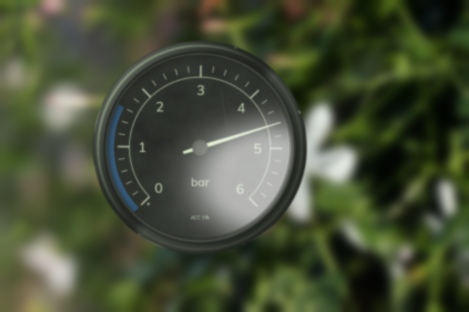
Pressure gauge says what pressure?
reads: 4.6 bar
